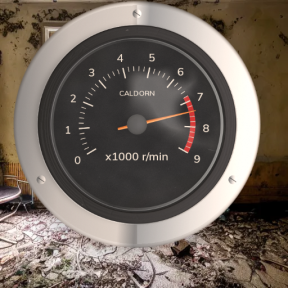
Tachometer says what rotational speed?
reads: 7400 rpm
